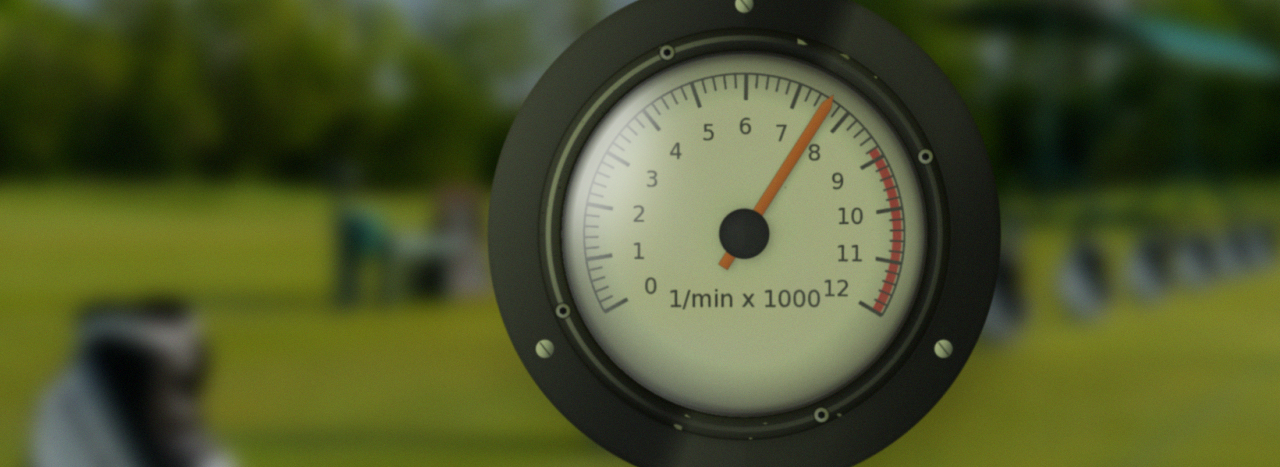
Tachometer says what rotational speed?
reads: 7600 rpm
